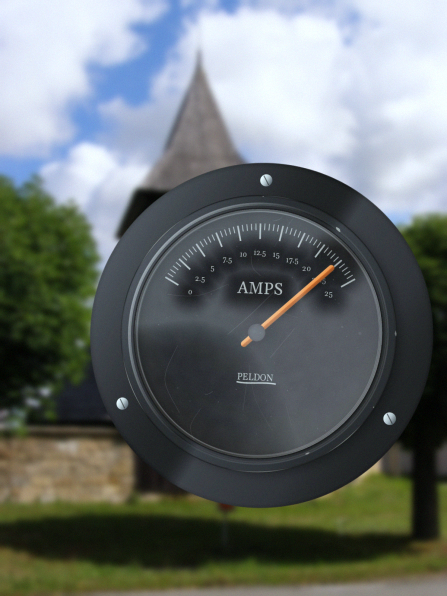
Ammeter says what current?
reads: 22.5 A
